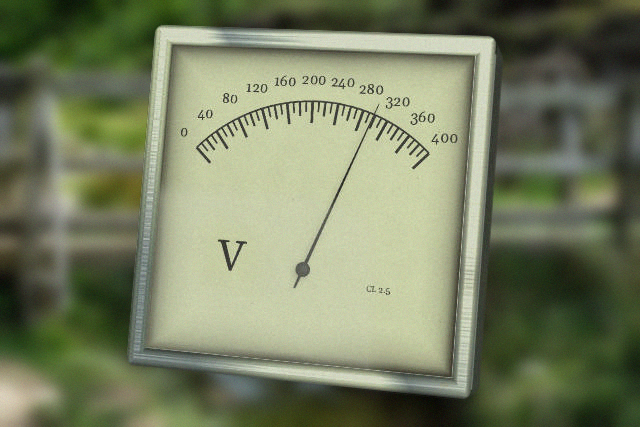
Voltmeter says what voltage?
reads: 300 V
